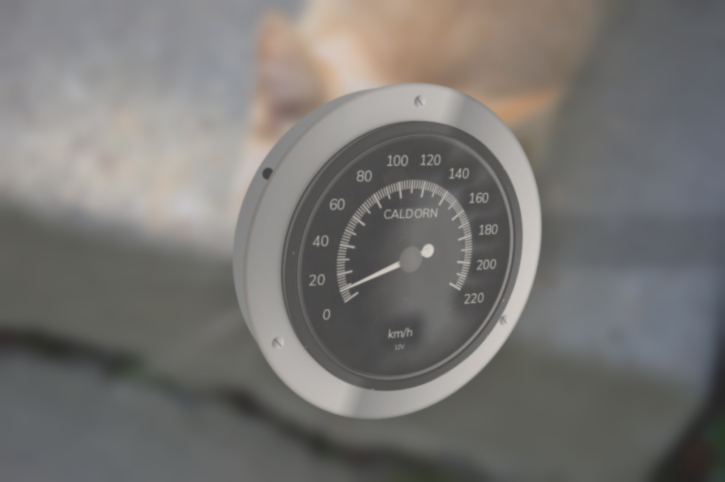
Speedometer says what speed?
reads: 10 km/h
